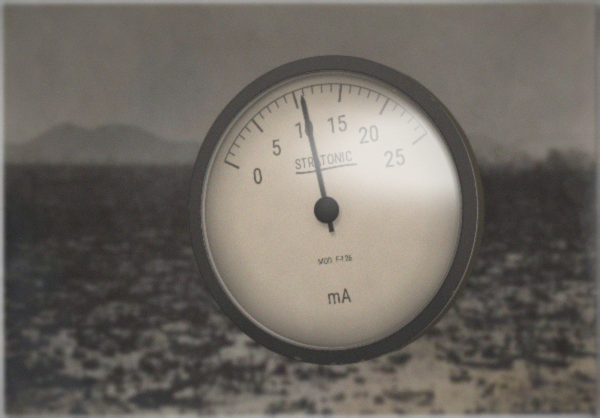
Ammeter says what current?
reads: 11 mA
